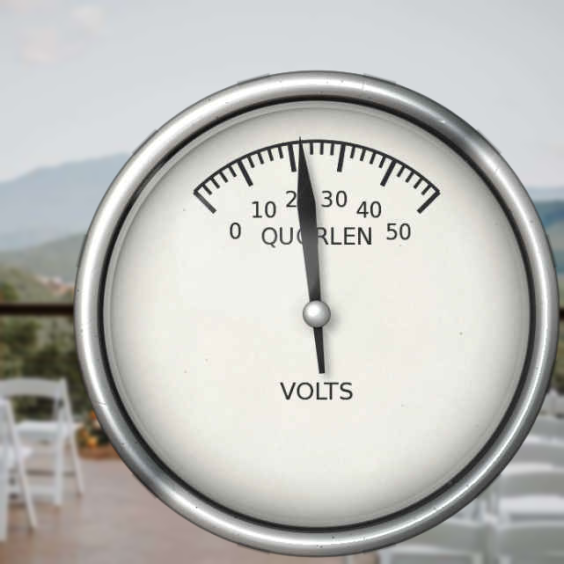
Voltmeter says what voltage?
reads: 22 V
